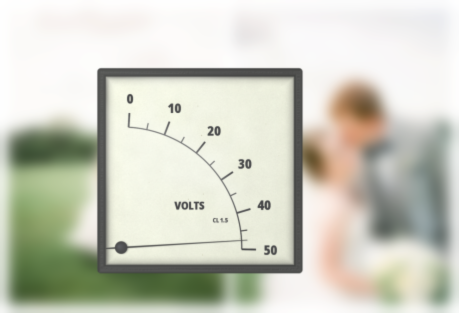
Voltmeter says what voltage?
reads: 47.5 V
